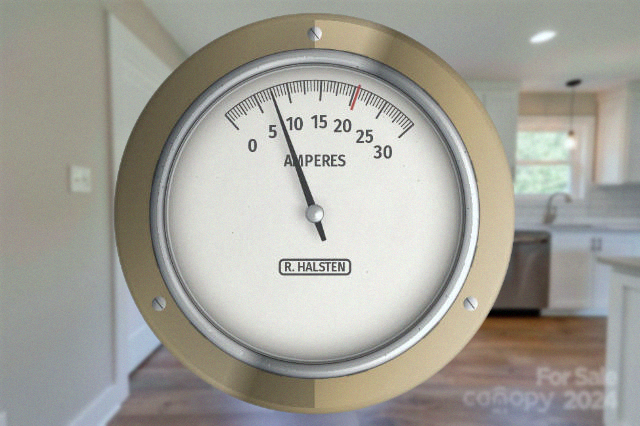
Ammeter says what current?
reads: 7.5 A
